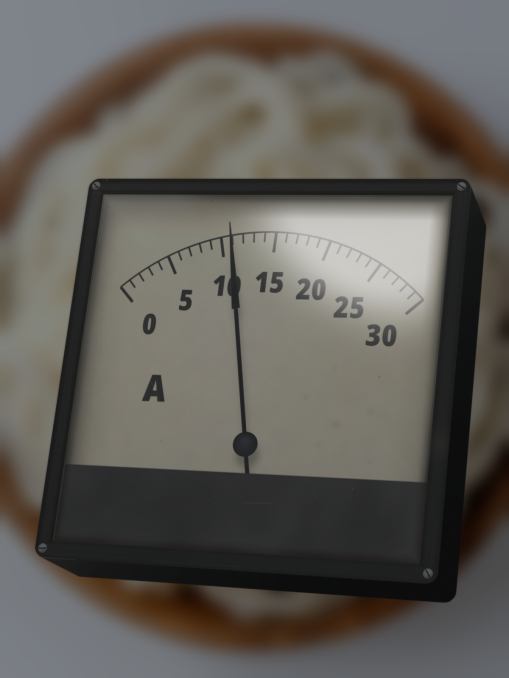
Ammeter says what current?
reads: 11 A
